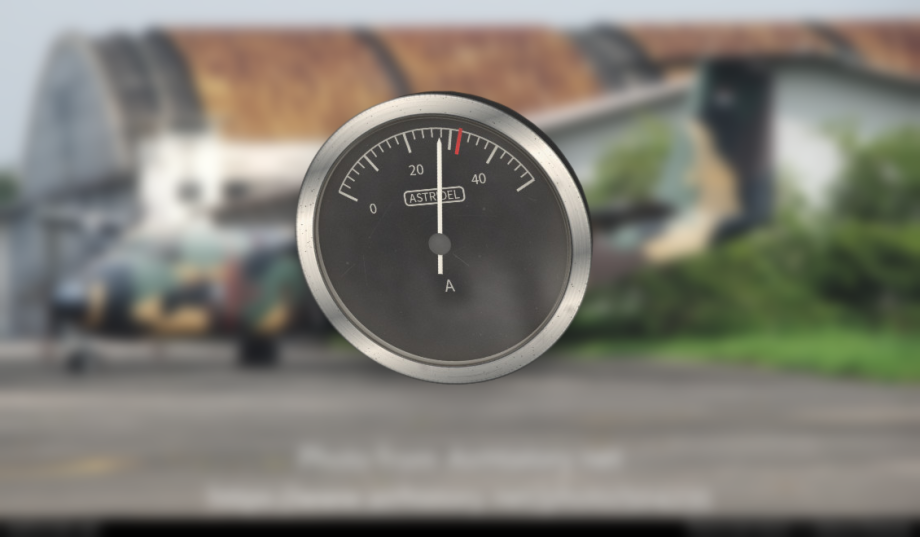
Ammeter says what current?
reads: 28 A
